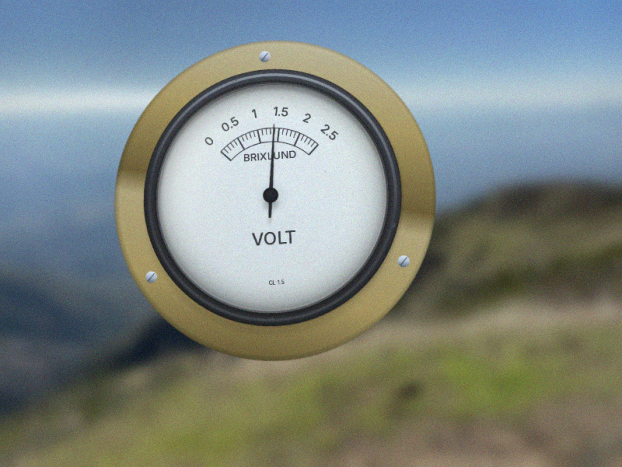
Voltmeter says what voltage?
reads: 1.4 V
